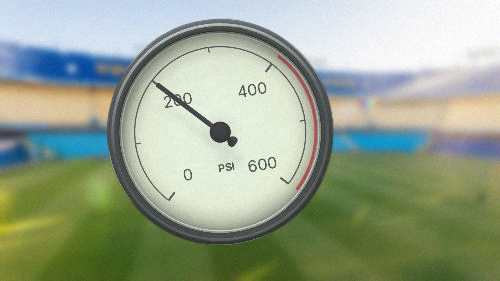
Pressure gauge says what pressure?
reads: 200 psi
